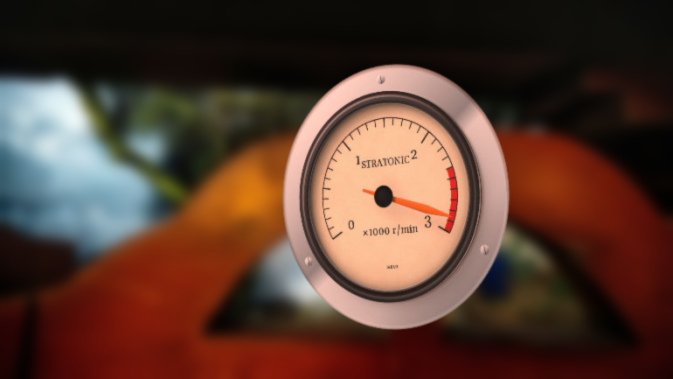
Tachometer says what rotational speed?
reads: 2850 rpm
